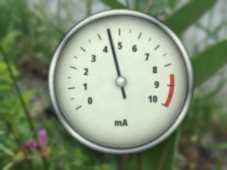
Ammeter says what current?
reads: 4.5 mA
